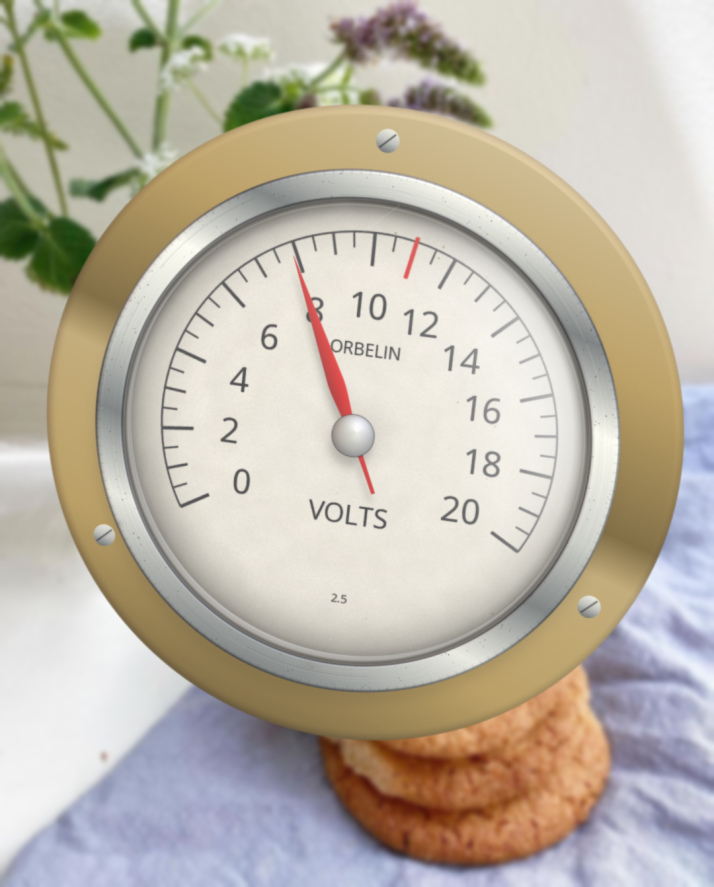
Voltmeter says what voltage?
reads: 8 V
